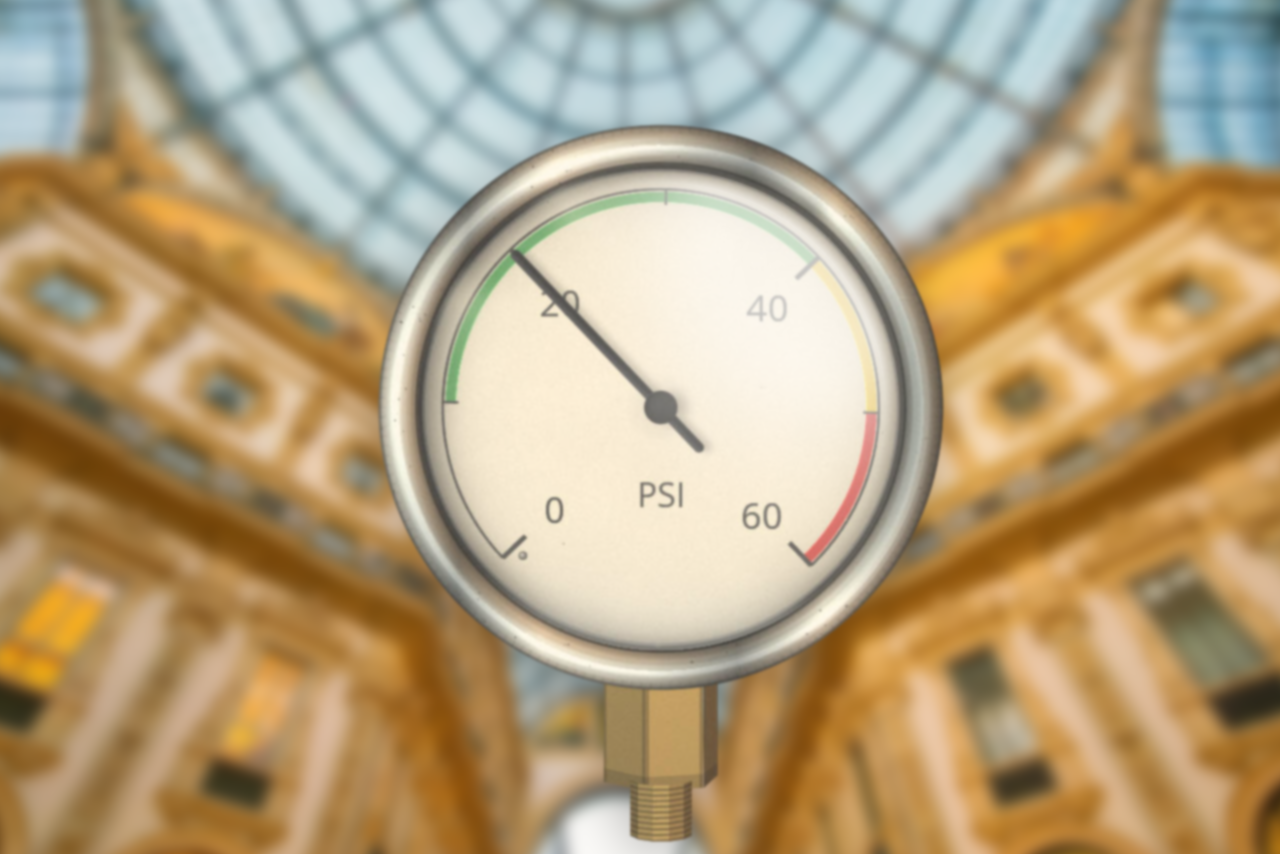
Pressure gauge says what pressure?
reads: 20 psi
